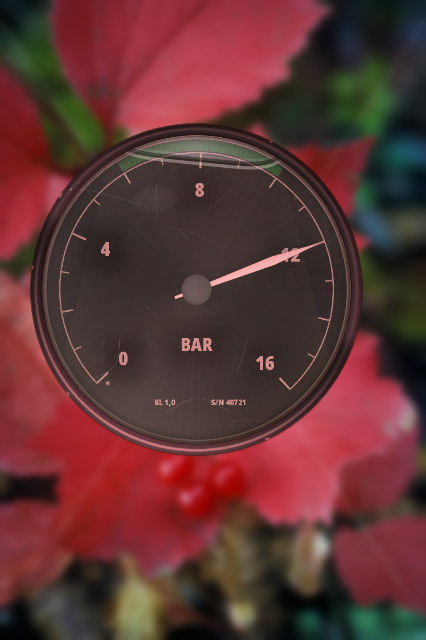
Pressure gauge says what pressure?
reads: 12 bar
